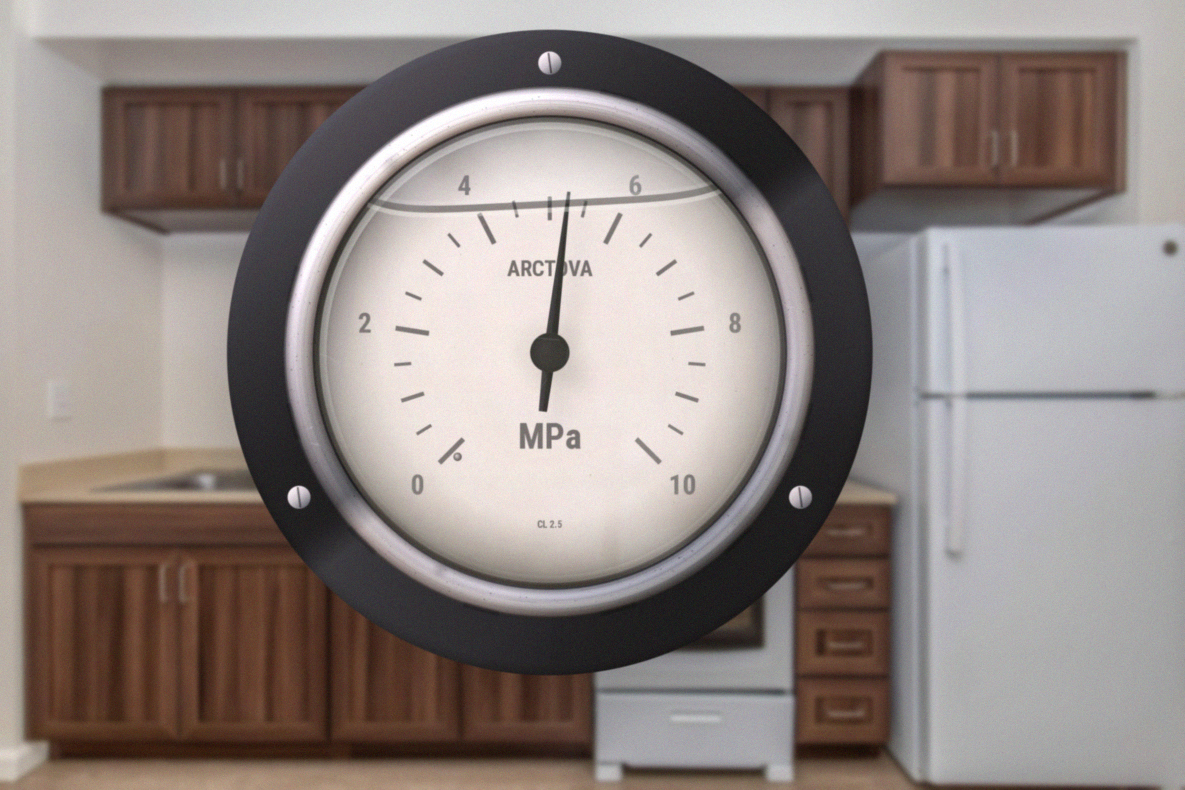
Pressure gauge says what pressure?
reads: 5.25 MPa
